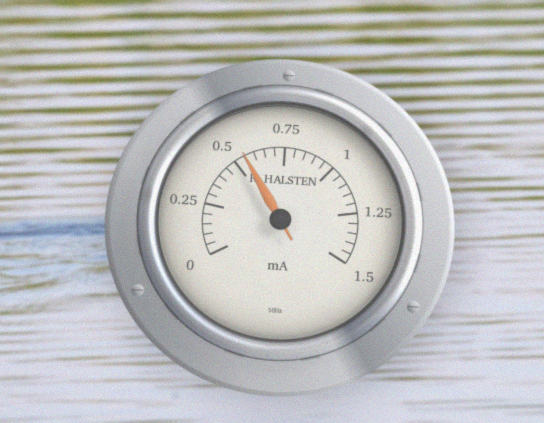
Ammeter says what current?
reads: 0.55 mA
